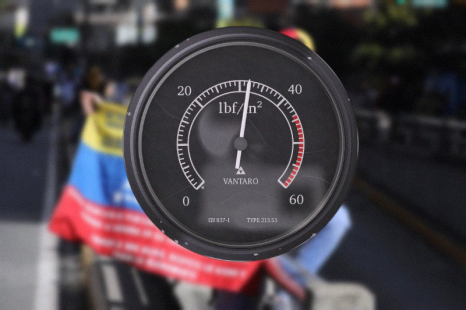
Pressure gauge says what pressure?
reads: 32 psi
